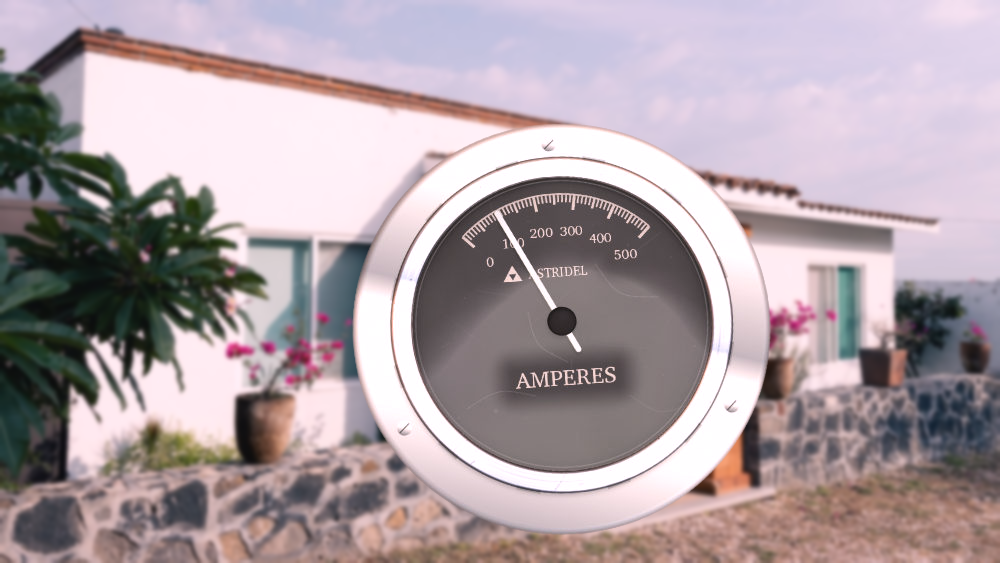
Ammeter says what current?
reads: 100 A
